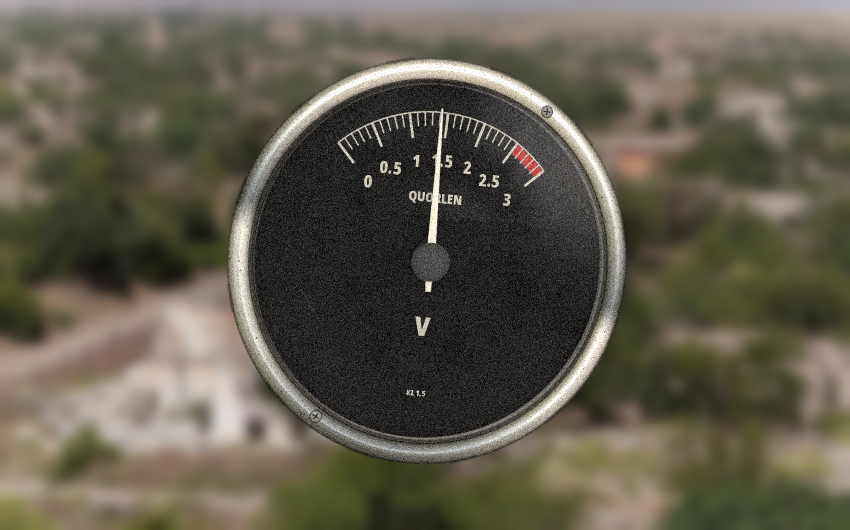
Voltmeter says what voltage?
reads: 1.4 V
